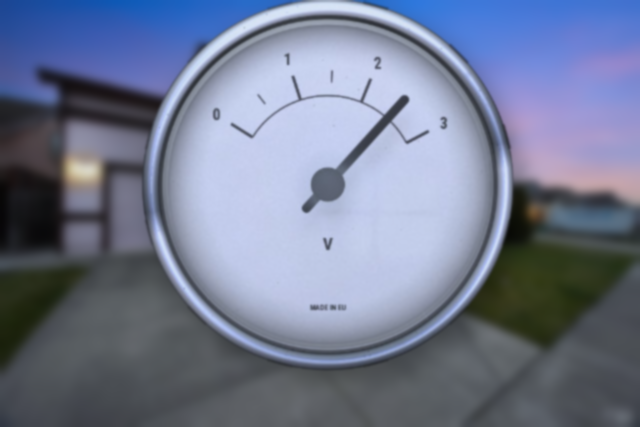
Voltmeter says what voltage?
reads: 2.5 V
